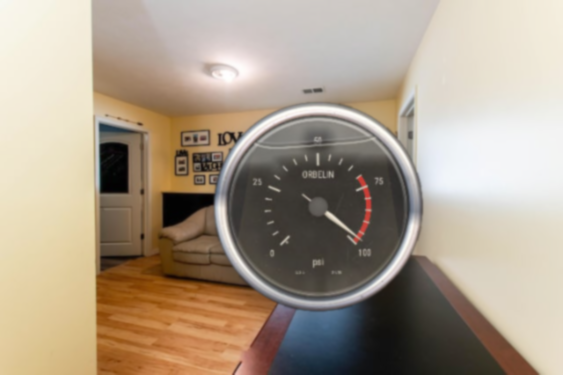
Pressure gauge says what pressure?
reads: 97.5 psi
